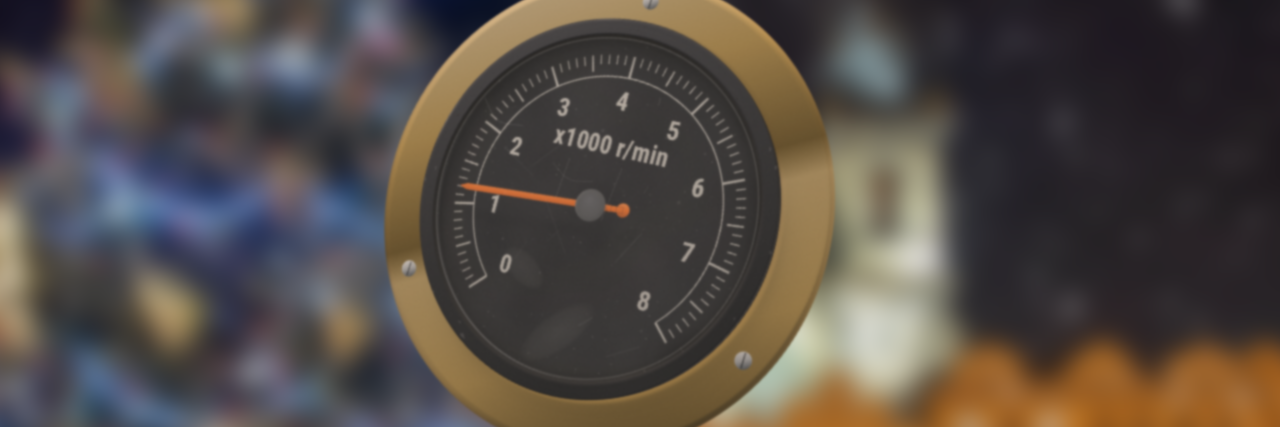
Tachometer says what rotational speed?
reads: 1200 rpm
